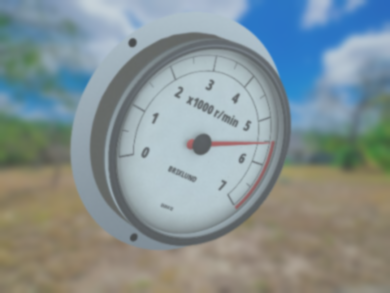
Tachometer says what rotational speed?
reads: 5500 rpm
